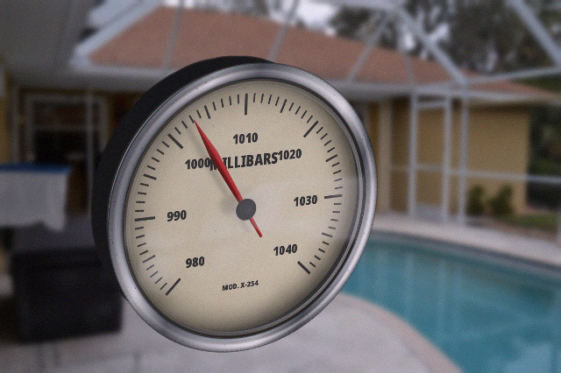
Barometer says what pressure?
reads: 1003 mbar
